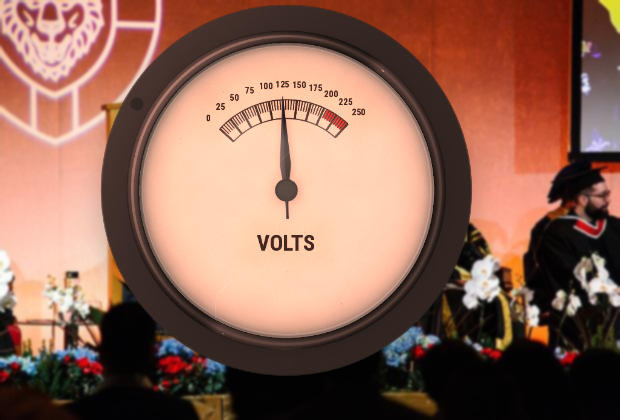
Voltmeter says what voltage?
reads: 125 V
